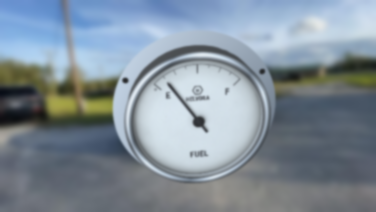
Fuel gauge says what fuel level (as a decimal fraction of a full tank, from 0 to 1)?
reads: 0.125
